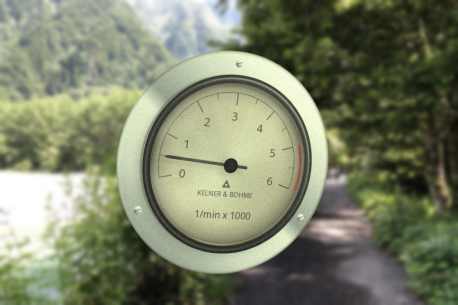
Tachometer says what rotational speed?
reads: 500 rpm
